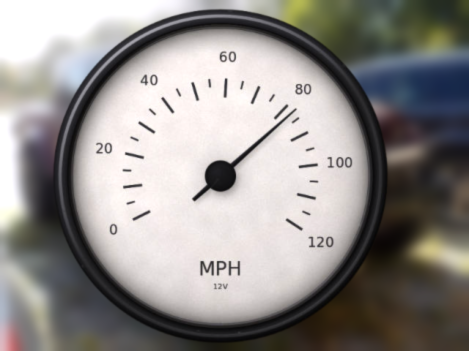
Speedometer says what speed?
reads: 82.5 mph
